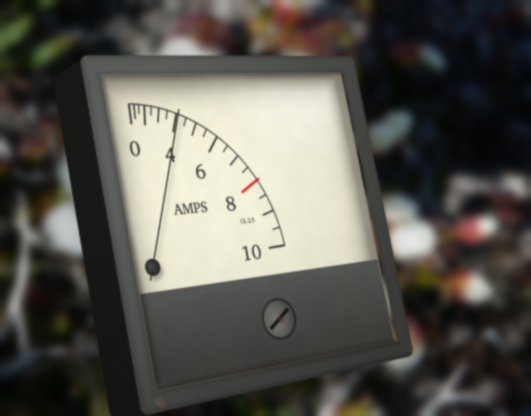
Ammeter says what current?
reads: 4 A
